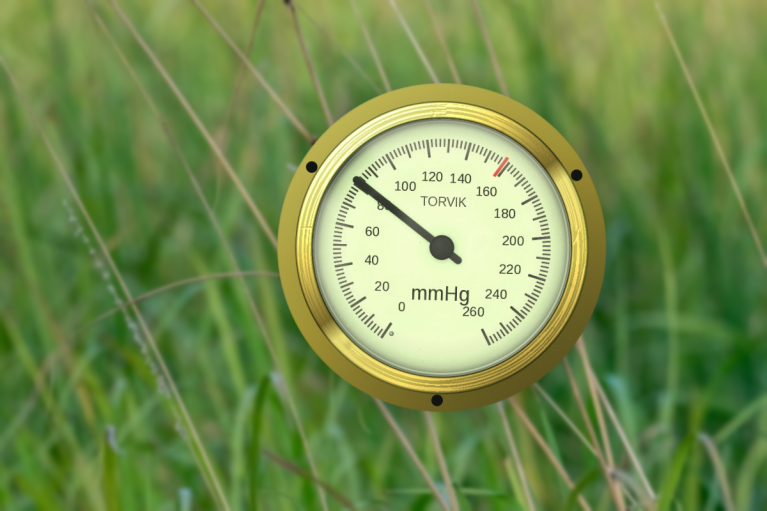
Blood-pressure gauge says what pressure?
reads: 82 mmHg
